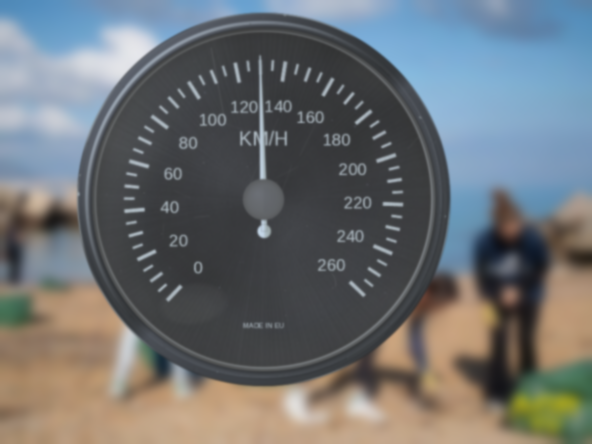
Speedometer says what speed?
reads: 130 km/h
